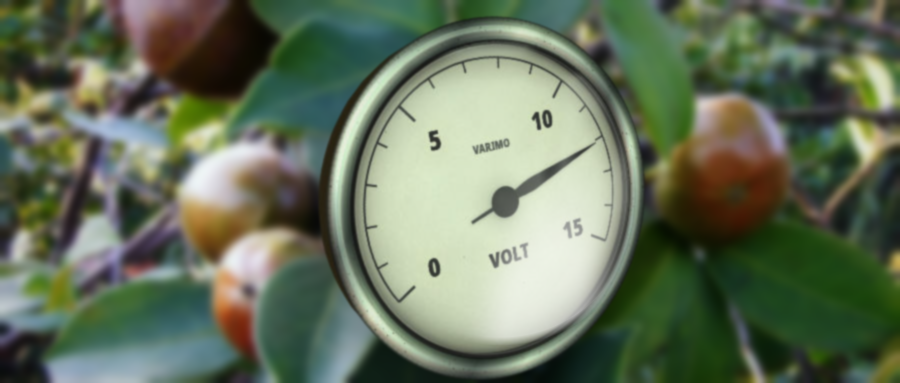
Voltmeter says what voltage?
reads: 12 V
